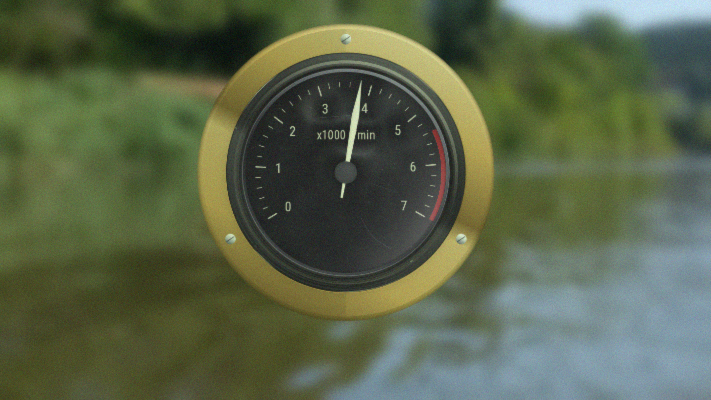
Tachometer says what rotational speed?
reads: 3800 rpm
